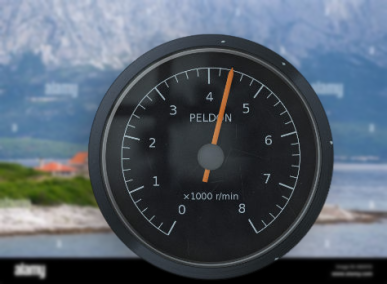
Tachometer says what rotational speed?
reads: 4400 rpm
